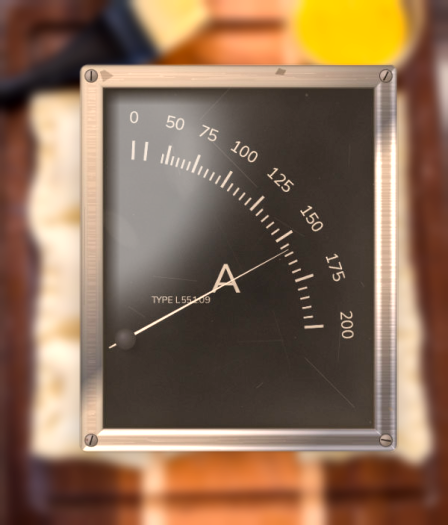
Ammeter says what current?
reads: 157.5 A
